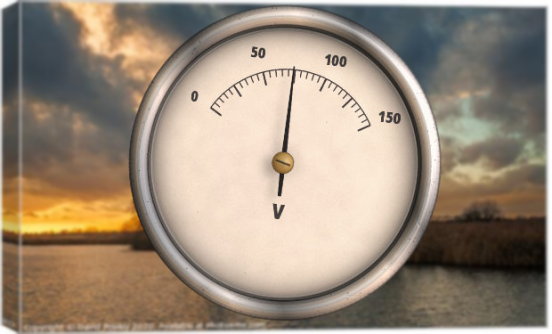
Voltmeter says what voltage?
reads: 75 V
